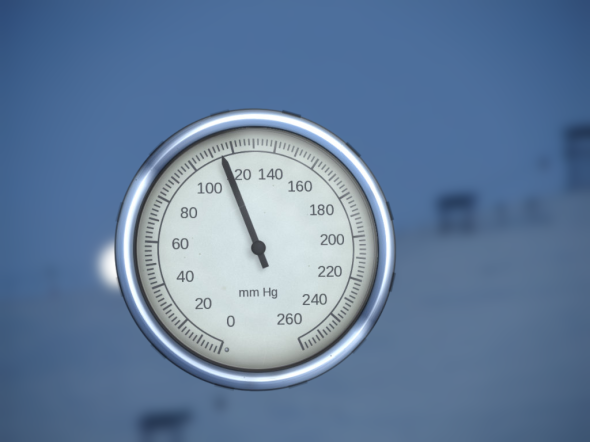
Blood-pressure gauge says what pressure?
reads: 114 mmHg
